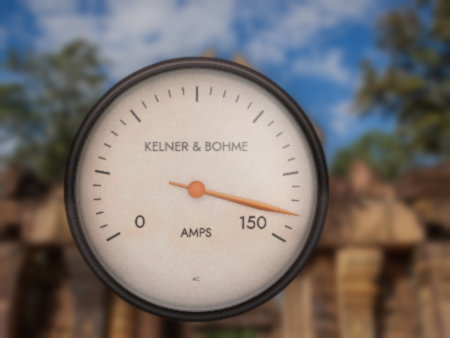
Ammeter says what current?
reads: 140 A
